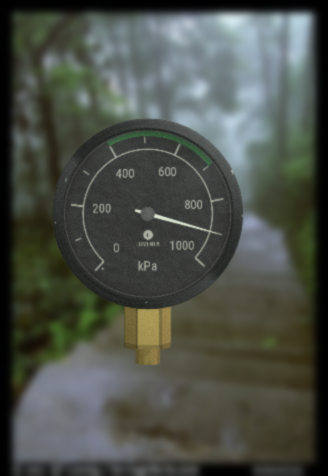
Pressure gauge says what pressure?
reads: 900 kPa
